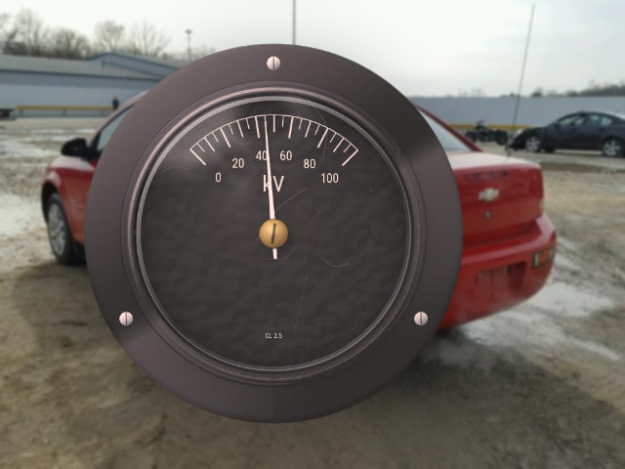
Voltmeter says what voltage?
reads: 45 kV
